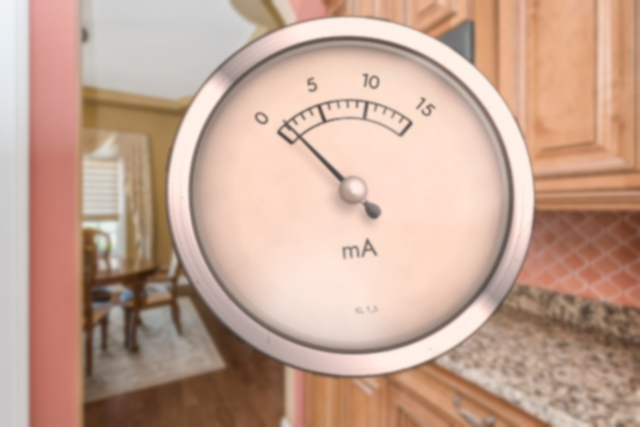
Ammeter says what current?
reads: 1 mA
